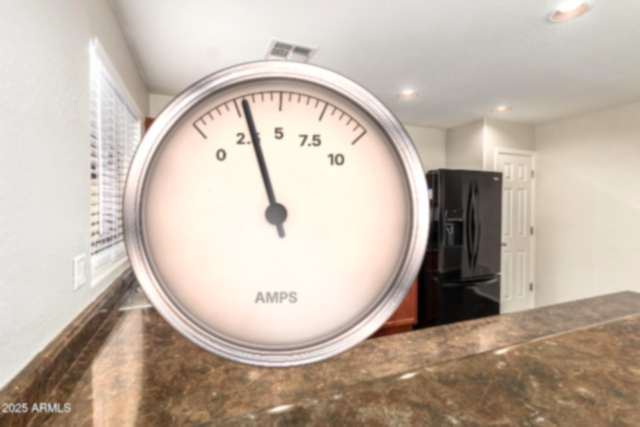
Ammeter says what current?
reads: 3 A
